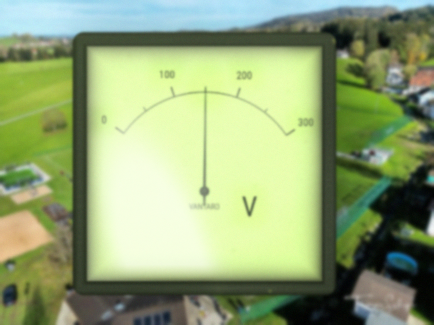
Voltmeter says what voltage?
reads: 150 V
